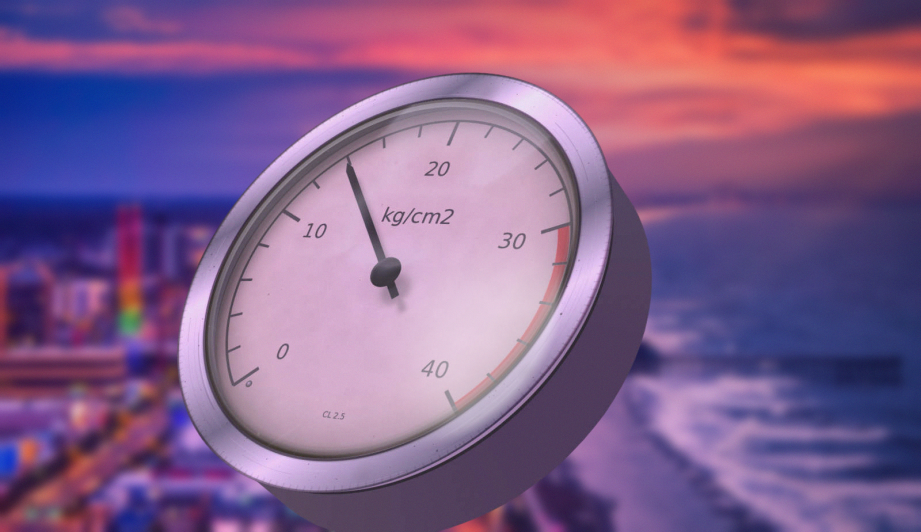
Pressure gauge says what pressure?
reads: 14 kg/cm²
